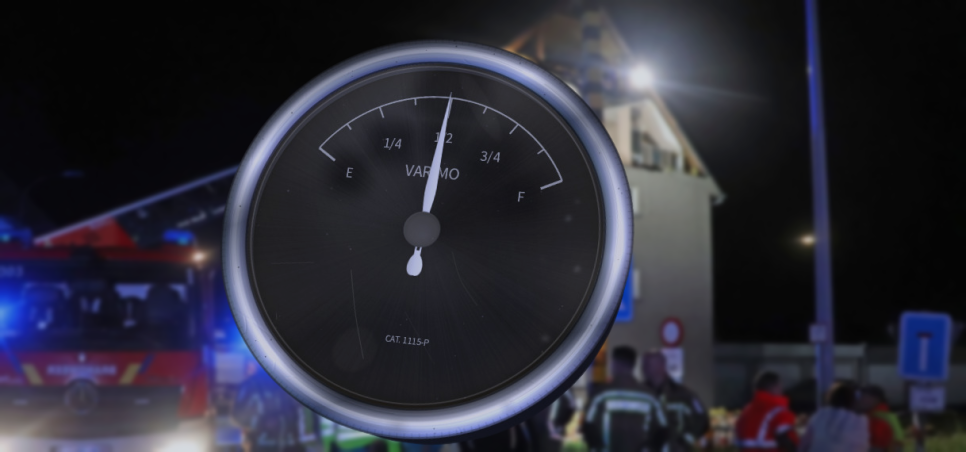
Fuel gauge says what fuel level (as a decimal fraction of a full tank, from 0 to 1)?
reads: 0.5
